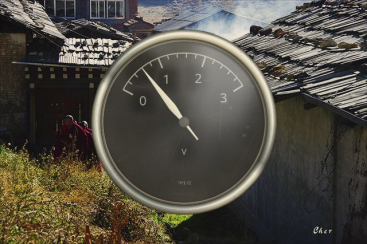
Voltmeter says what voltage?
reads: 0.6 V
